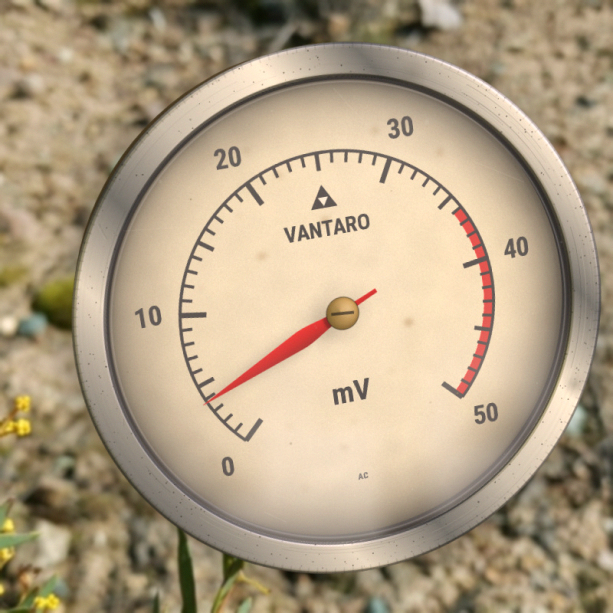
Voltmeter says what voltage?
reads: 4 mV
